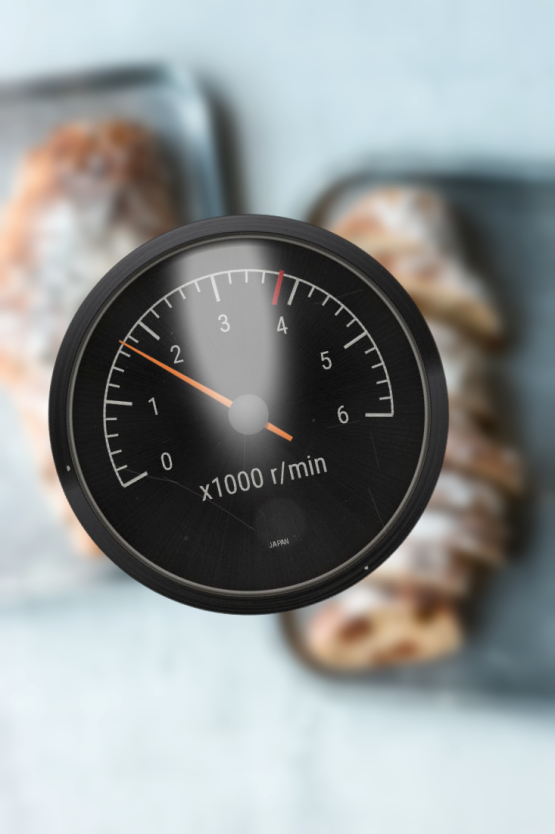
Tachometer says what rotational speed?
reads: 1700 rpm
